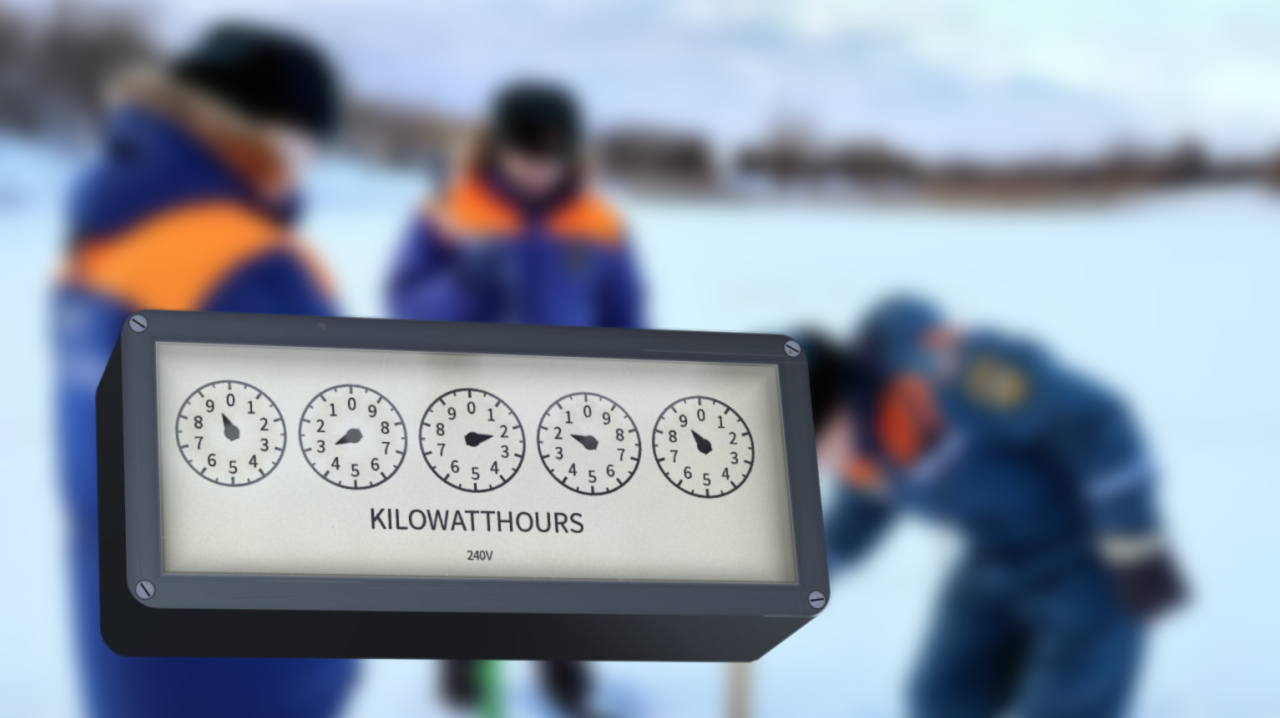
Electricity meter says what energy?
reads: 93219 kWh
